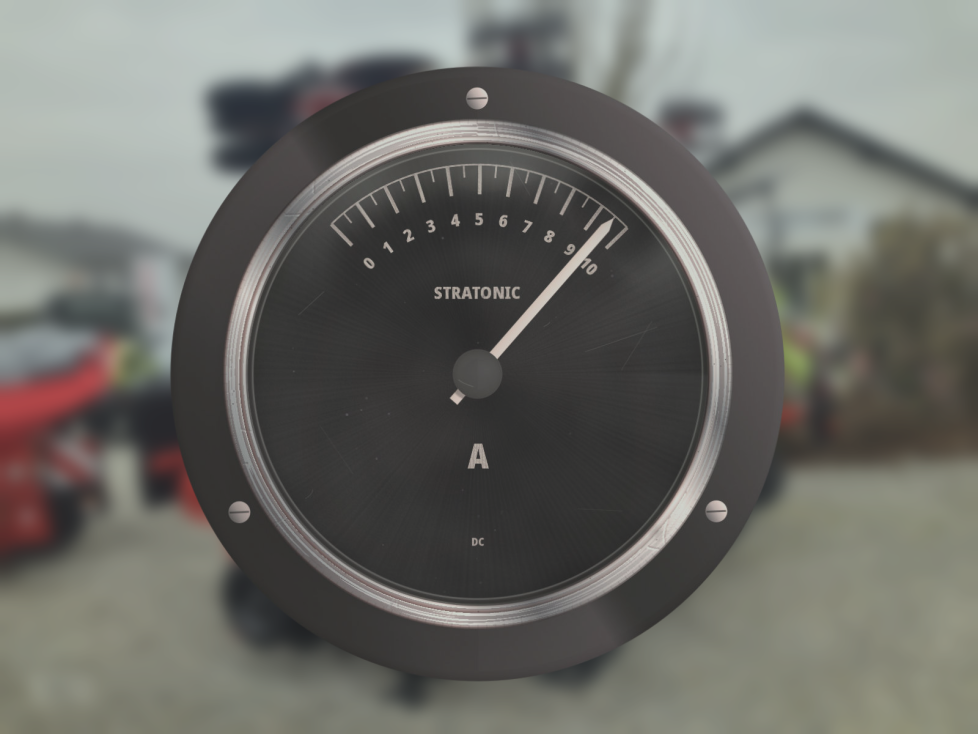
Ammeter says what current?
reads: 9.5 A
